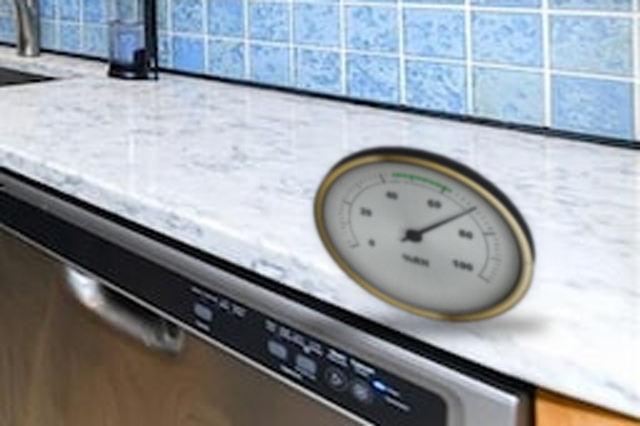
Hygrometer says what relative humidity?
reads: 70 %
